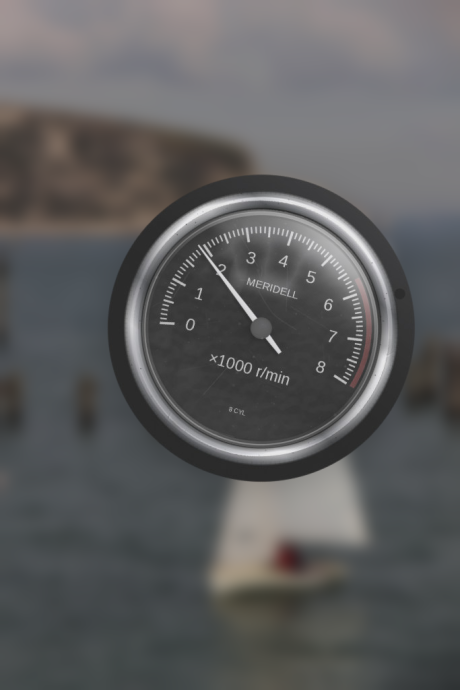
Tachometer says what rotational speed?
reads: 1900 rpm
